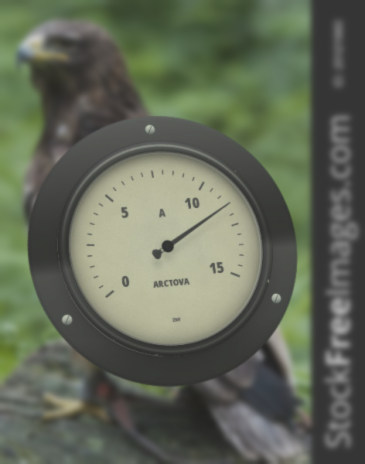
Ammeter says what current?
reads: 11.5 A
